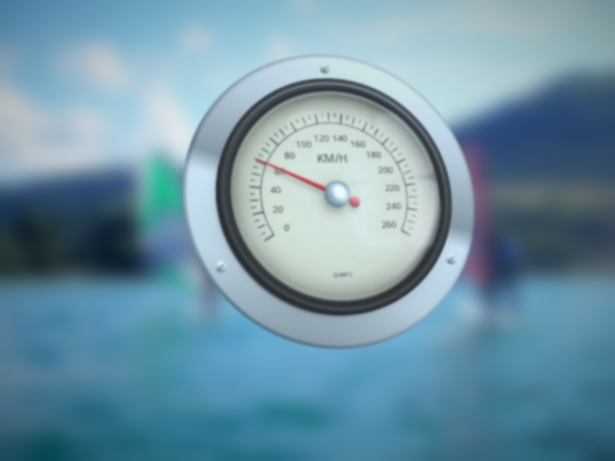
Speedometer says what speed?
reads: 60 km/h
